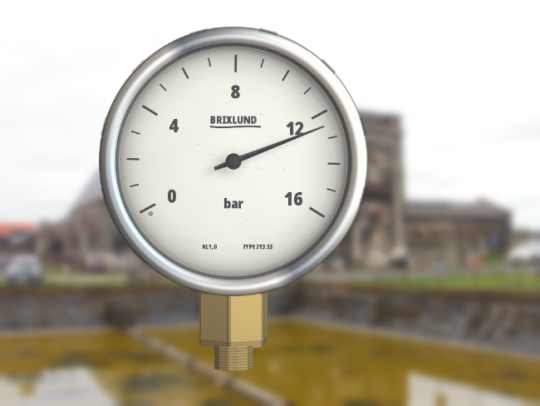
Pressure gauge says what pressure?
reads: 12.5 bar
